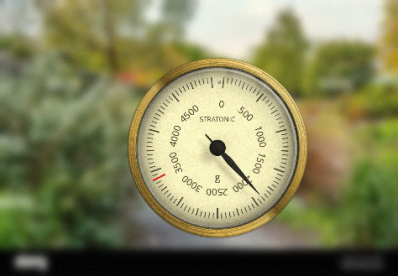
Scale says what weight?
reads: 1900 g
